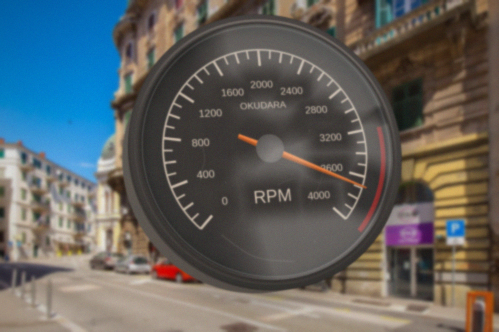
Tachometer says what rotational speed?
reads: 3700 rpm
